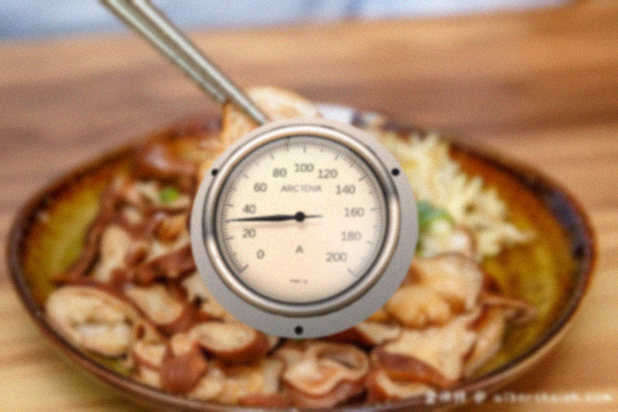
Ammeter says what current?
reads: 30 A
